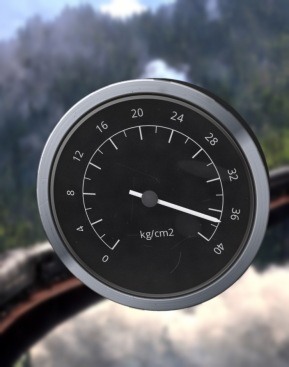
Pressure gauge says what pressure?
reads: 37 kg/cm²
